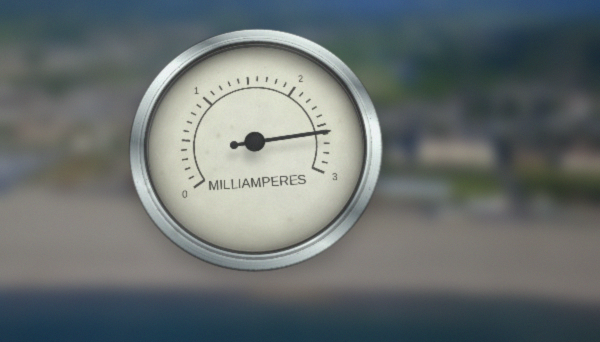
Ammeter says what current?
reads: 2.6 mA
